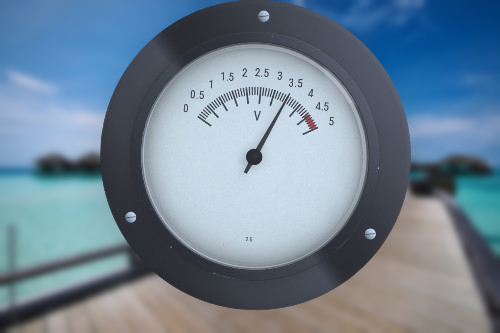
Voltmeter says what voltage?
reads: 3.5 V
